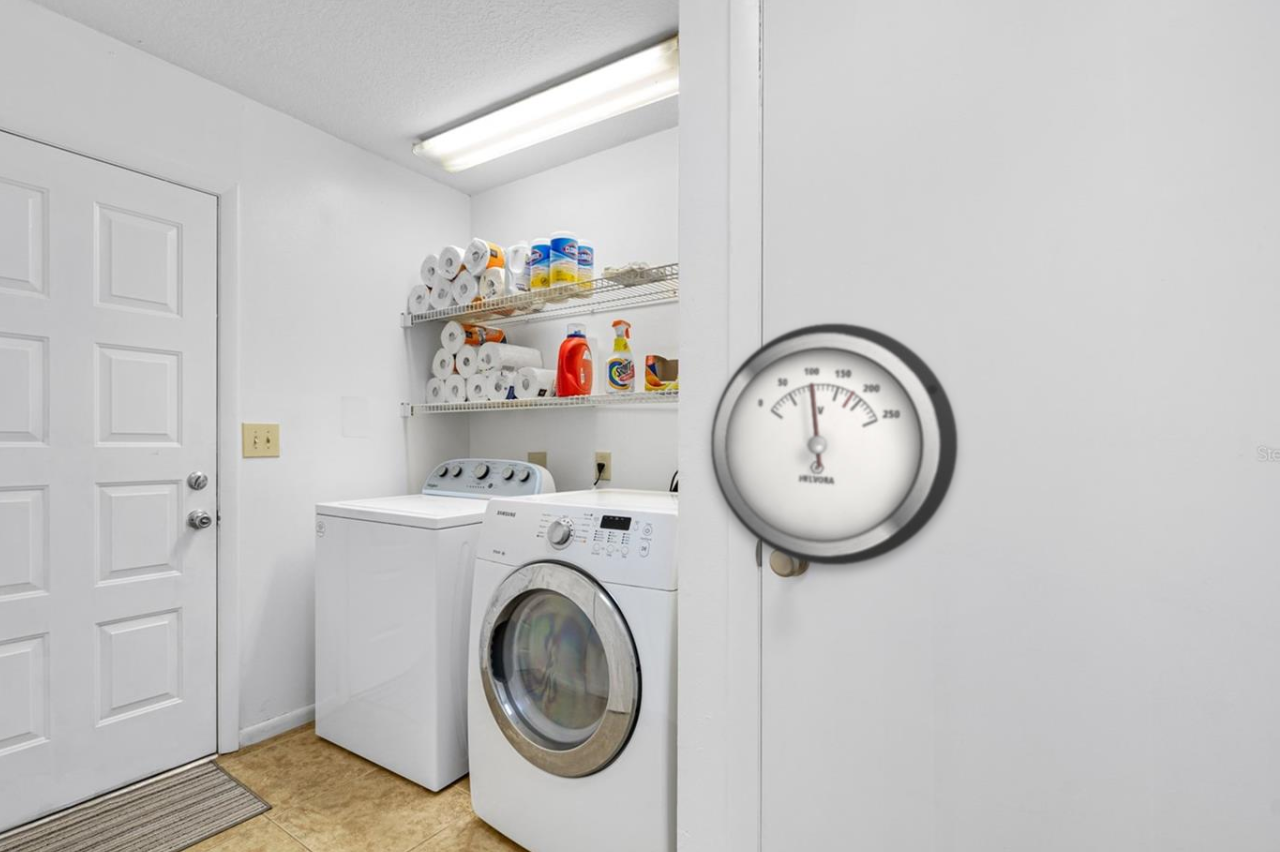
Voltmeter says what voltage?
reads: 100 V
